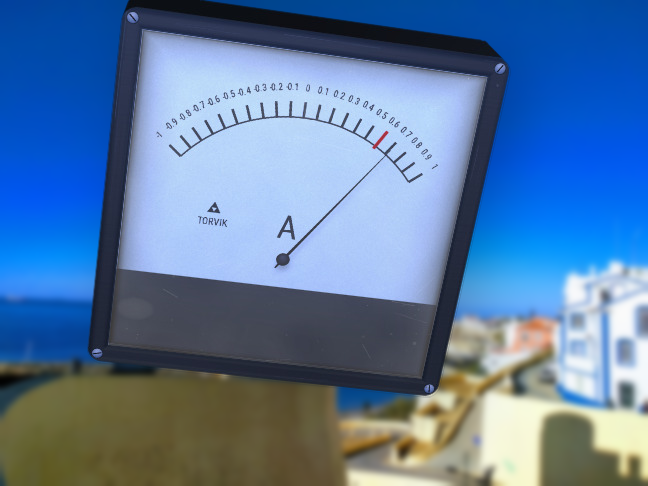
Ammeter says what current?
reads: 0.7 A
